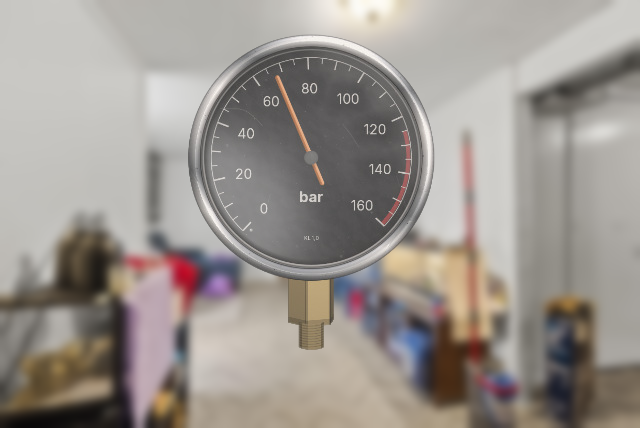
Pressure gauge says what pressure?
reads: 67.5 bar
